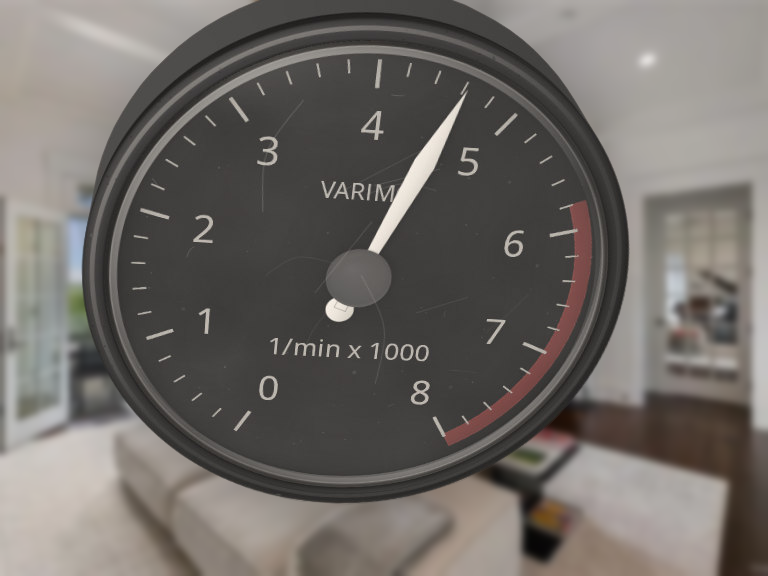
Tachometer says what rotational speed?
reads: 4600 rpm
